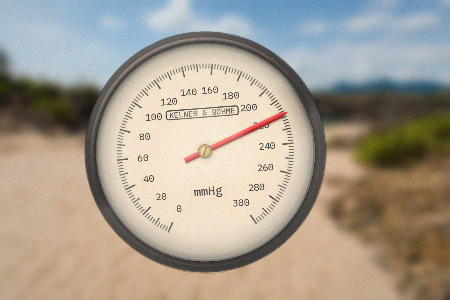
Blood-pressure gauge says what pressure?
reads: 220 mmHg
